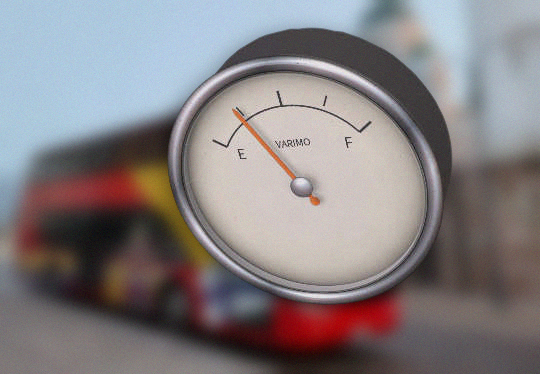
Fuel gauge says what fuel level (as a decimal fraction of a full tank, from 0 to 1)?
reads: 0.25
